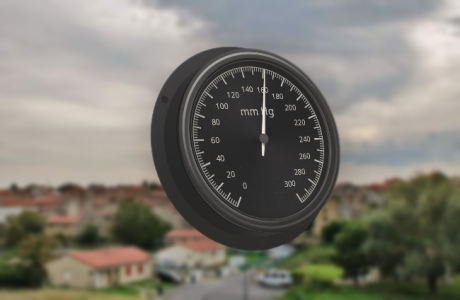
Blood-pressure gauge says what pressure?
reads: 160 mmHg
